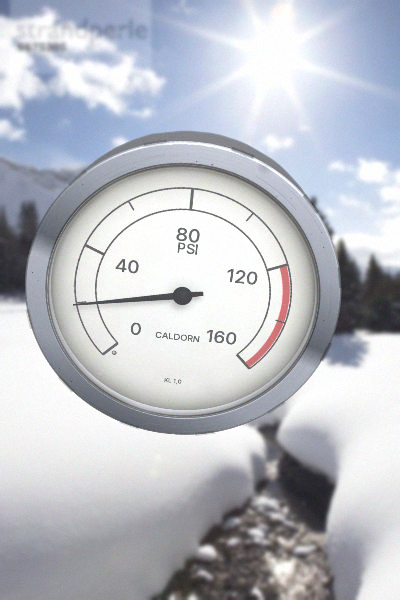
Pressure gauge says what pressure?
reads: 20 psi
